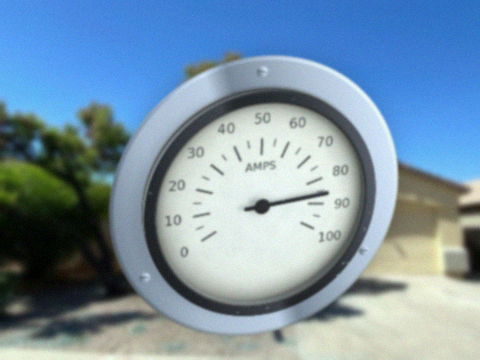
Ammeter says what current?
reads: 85 A
